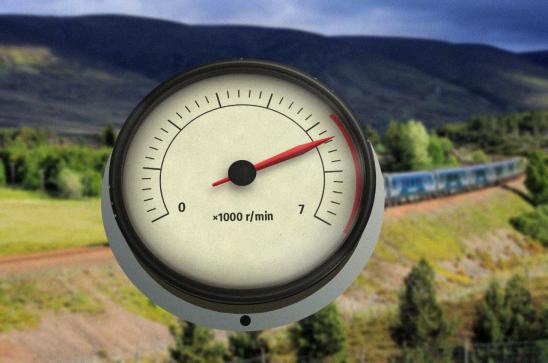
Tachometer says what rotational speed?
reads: 5400 rpm
